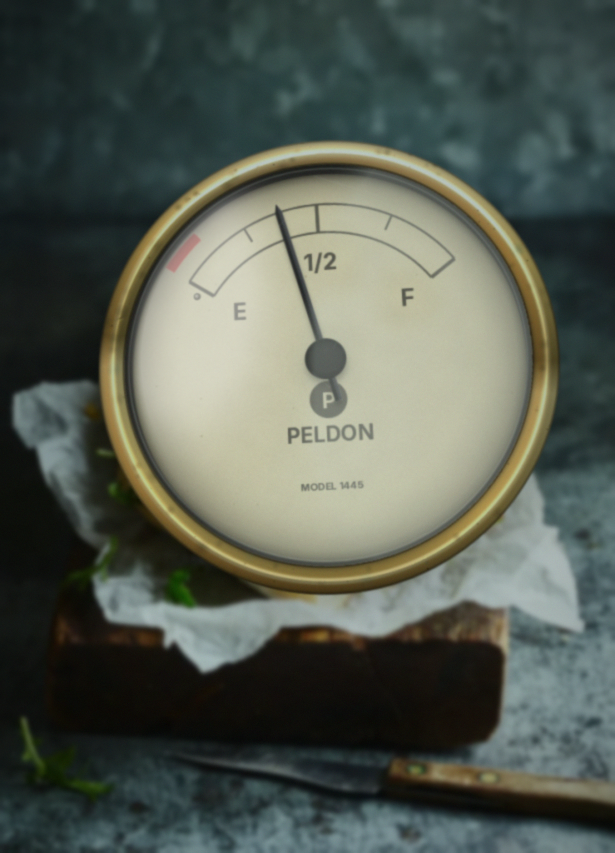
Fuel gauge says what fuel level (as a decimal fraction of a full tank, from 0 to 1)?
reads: 0.375
